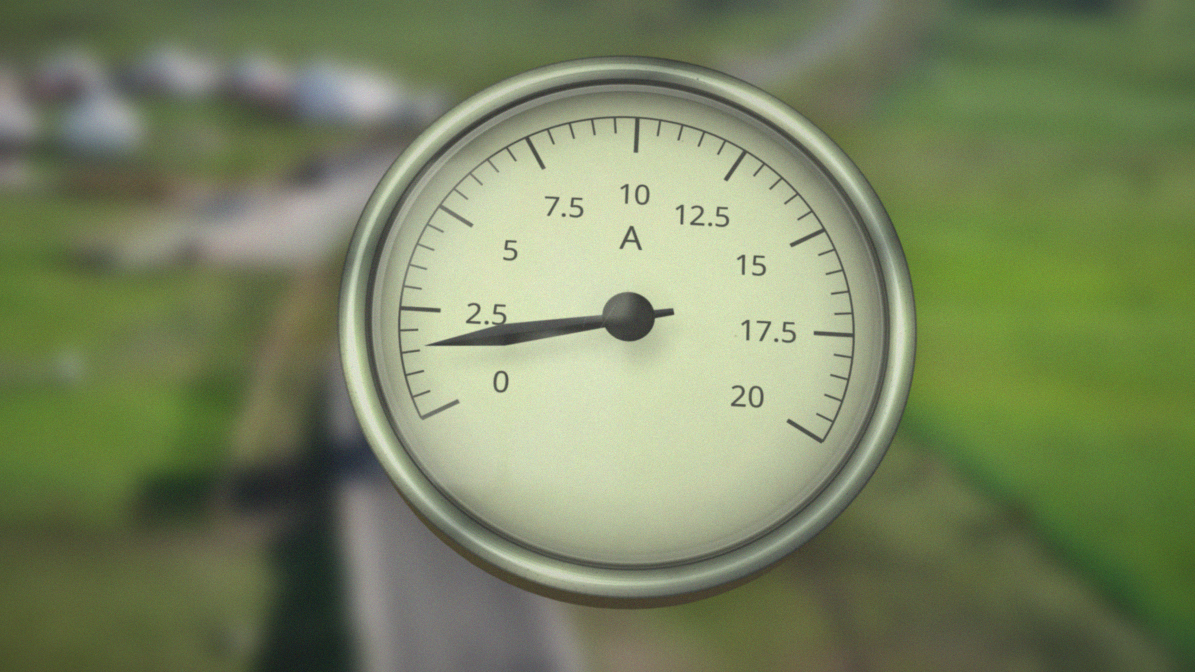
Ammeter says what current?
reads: 1.5 A
